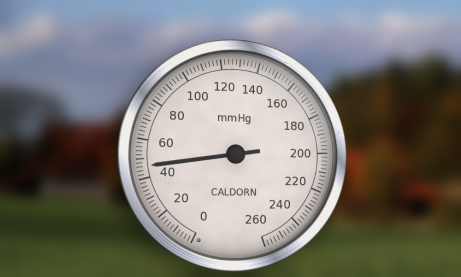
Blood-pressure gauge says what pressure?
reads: 46 mmHg
